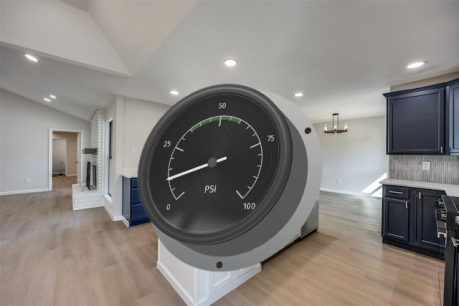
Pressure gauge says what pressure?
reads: 10 psi
